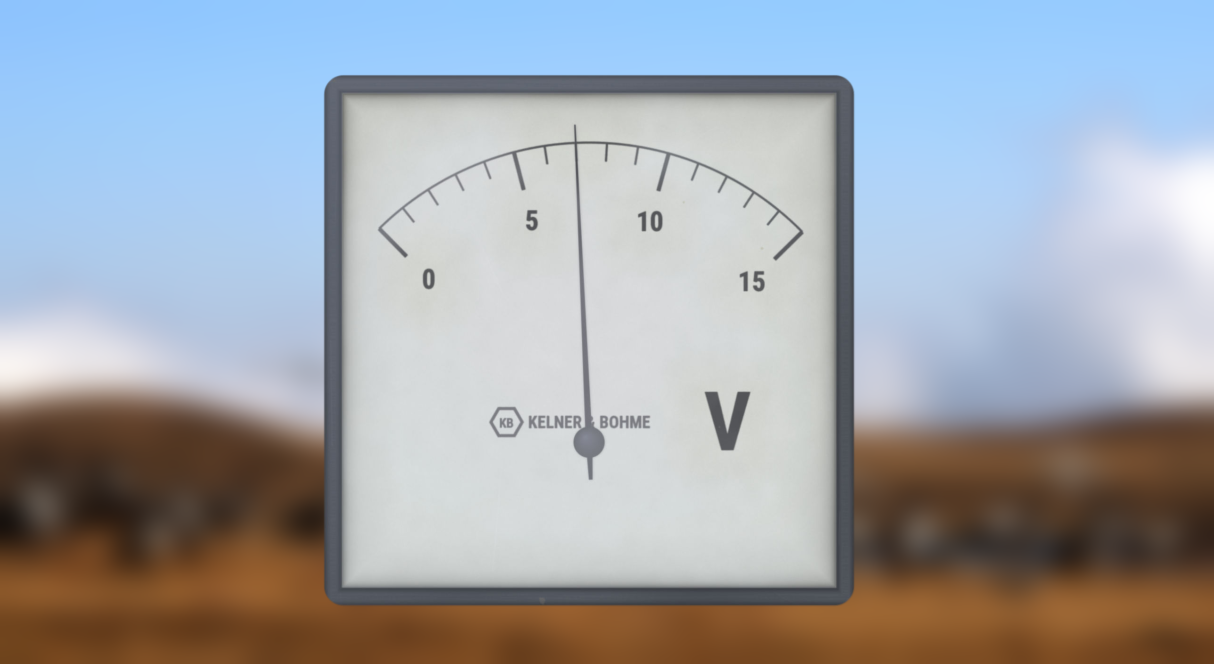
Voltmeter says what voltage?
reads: 7 V
